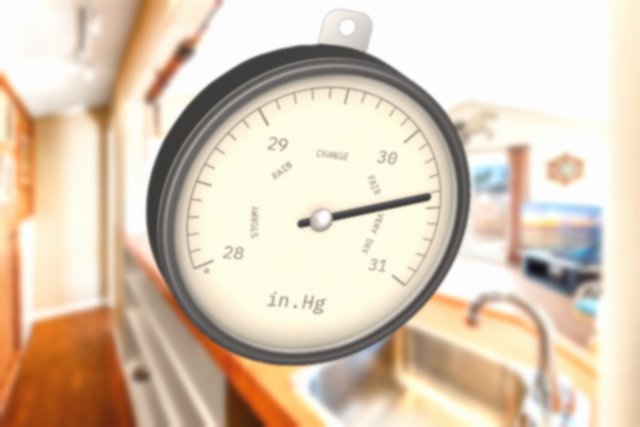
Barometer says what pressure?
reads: 30.4 inHg
